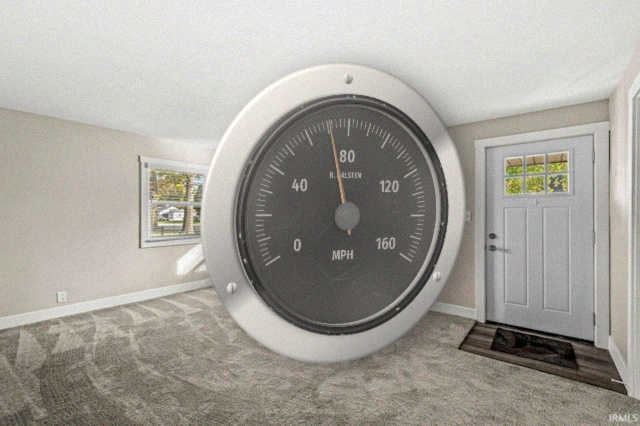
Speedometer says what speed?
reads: 70 mph
